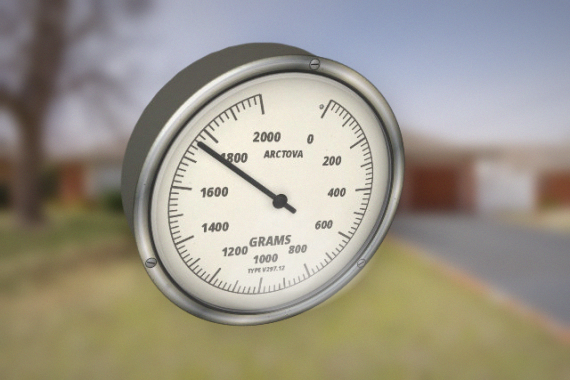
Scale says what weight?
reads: 1760 g
